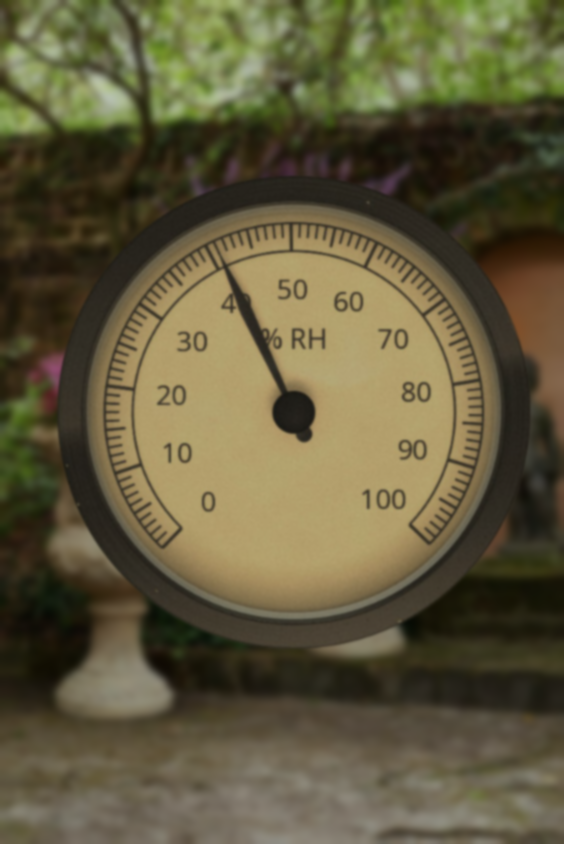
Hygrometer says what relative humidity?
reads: 41 %
